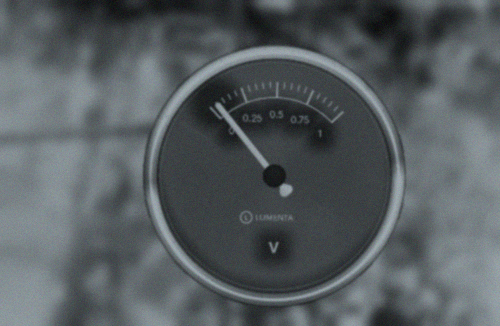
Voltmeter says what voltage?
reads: 0.05 V
